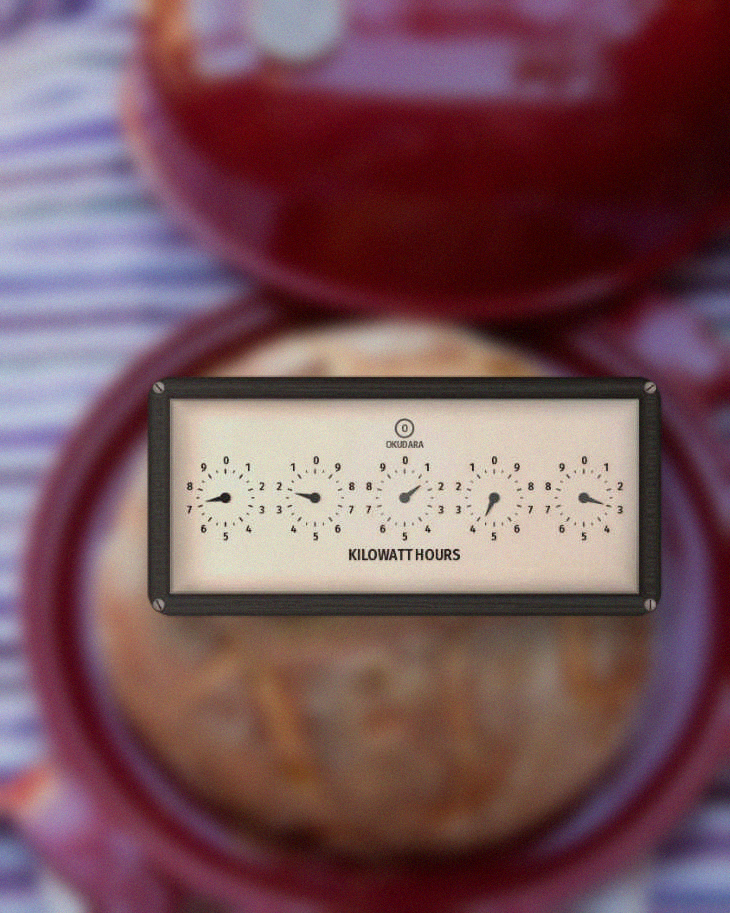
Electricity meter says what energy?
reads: 72143 kWh
